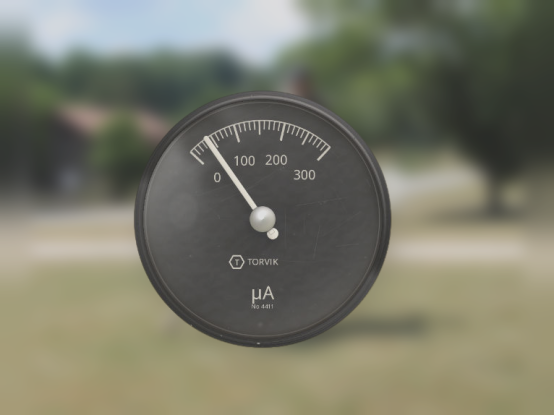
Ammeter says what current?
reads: 40 µA
